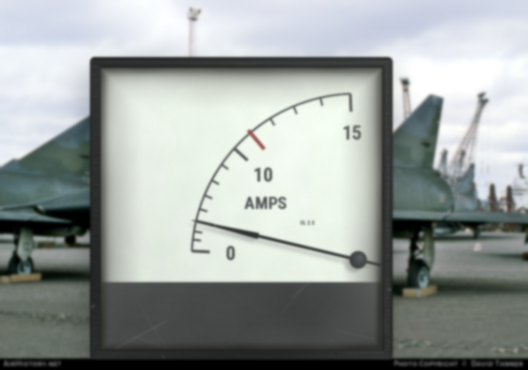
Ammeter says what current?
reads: 5 A
